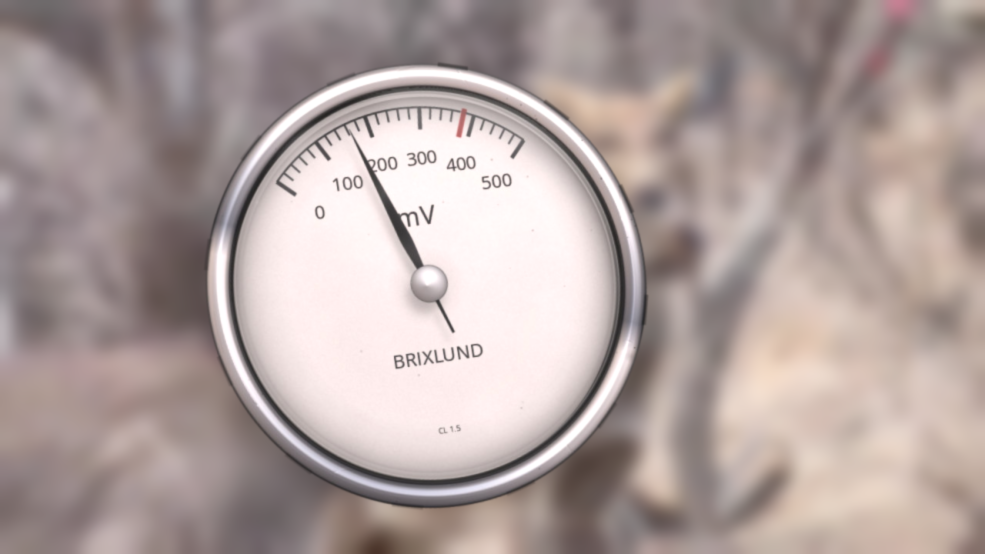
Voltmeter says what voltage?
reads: 160 mV
